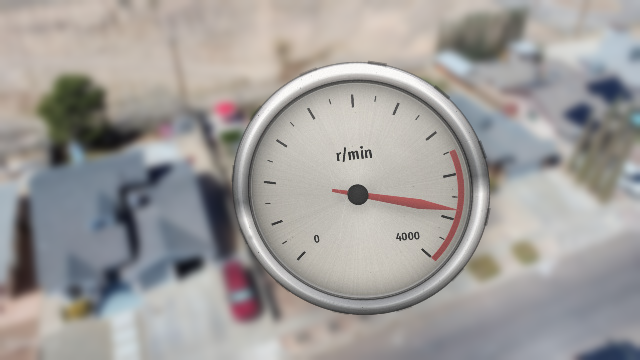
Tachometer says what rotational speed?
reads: 3500 rpm
